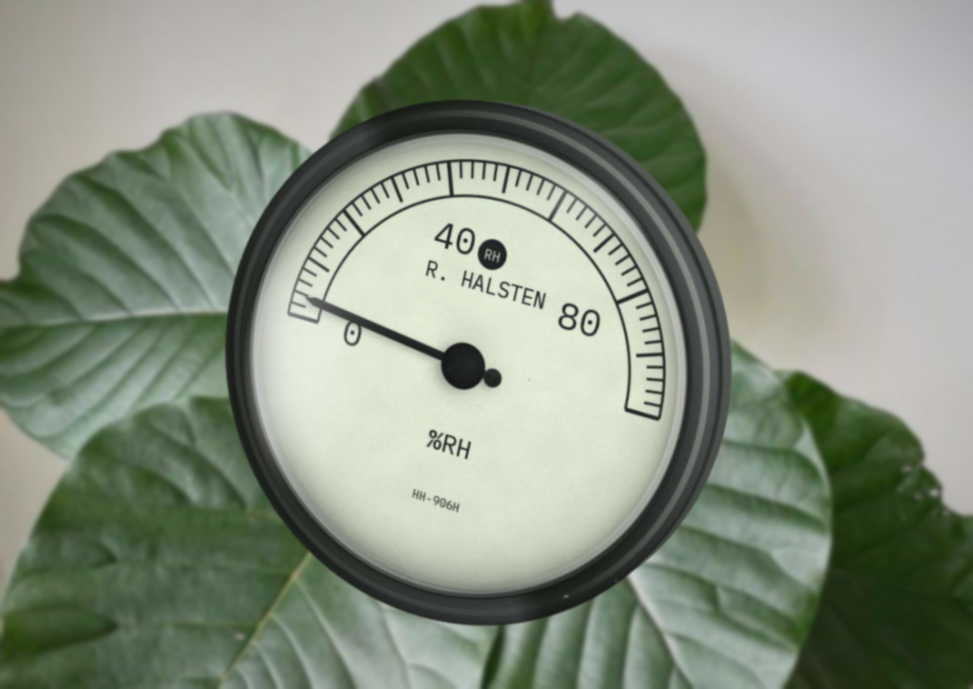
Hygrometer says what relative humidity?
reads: 4 %
